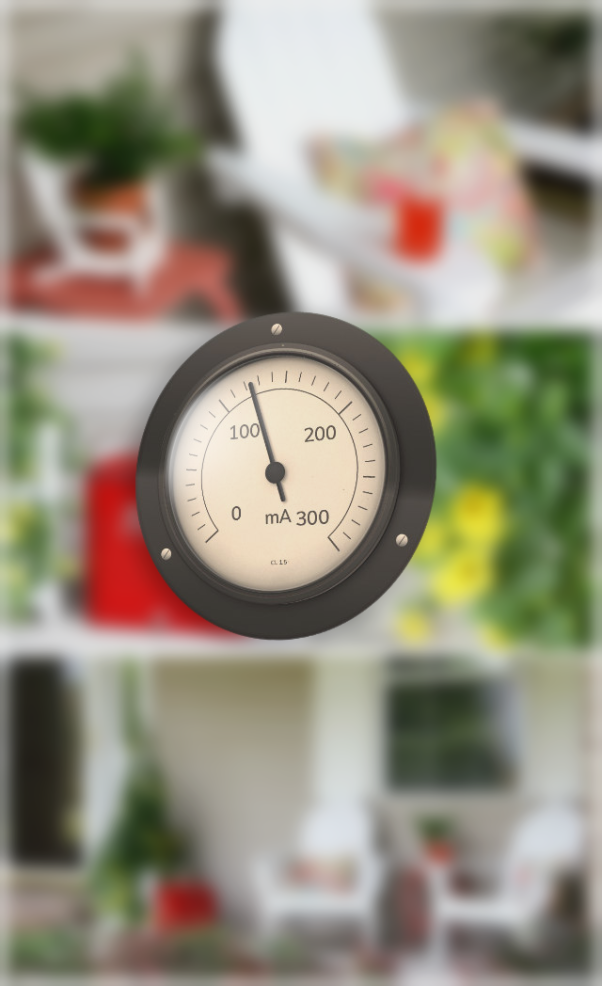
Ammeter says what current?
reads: 125 mA
